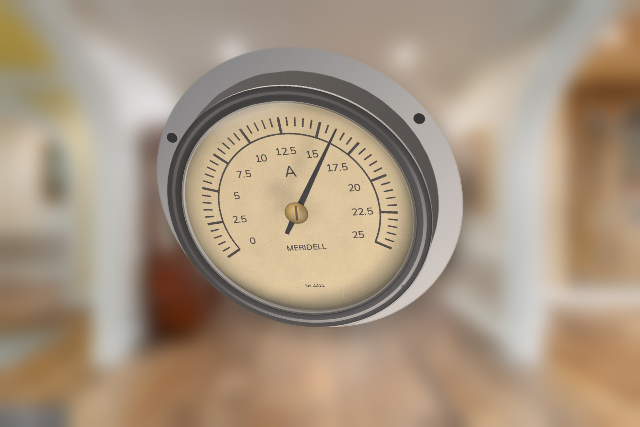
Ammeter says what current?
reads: 16 A
